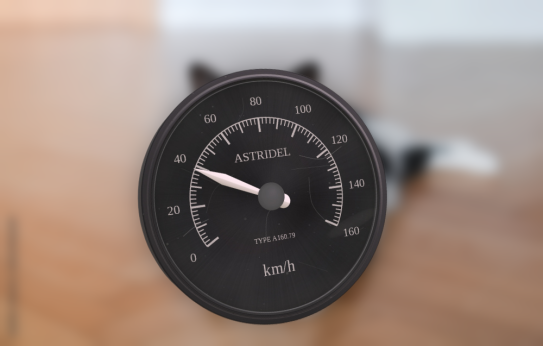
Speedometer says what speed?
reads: 38 km/h
